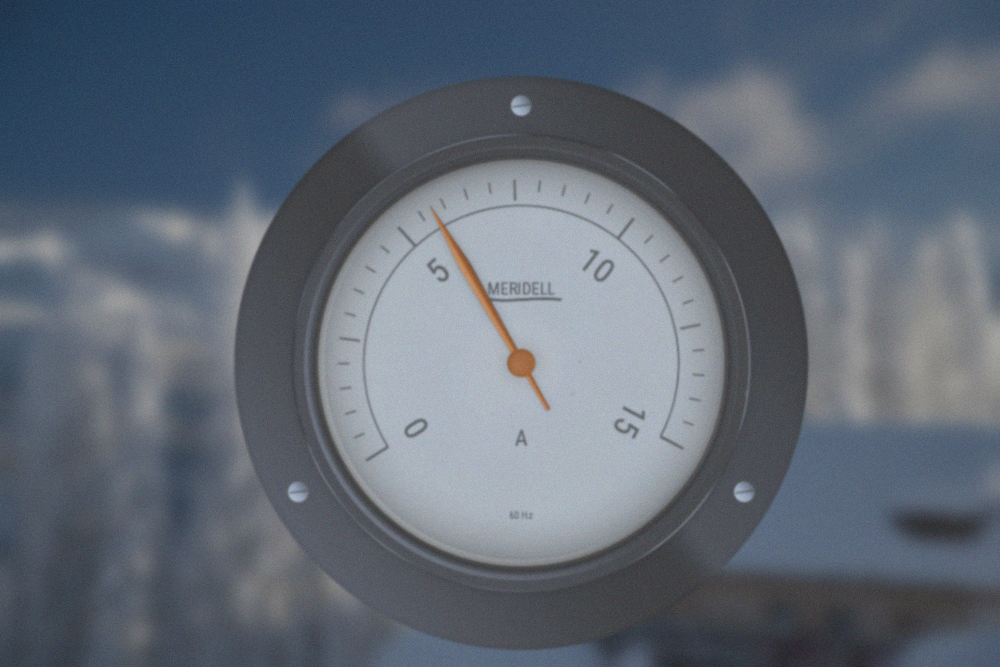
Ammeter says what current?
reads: 5.75 A
